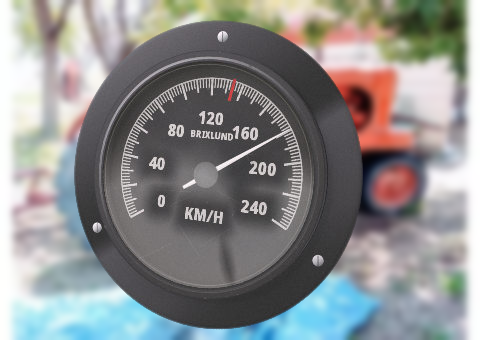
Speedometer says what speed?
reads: 180 km/h
